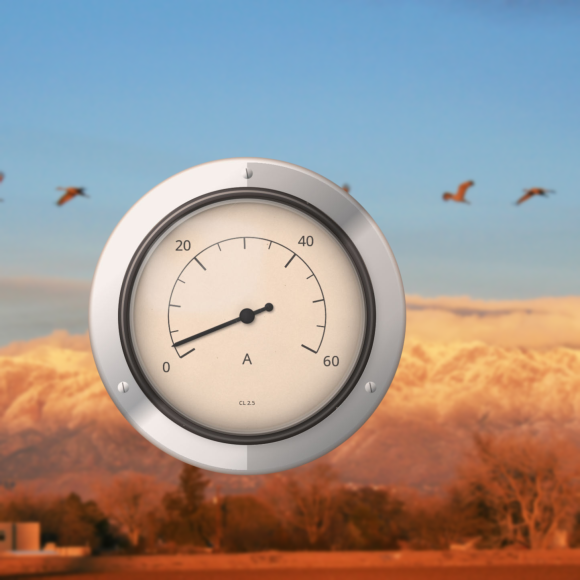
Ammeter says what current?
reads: 2.5 A
